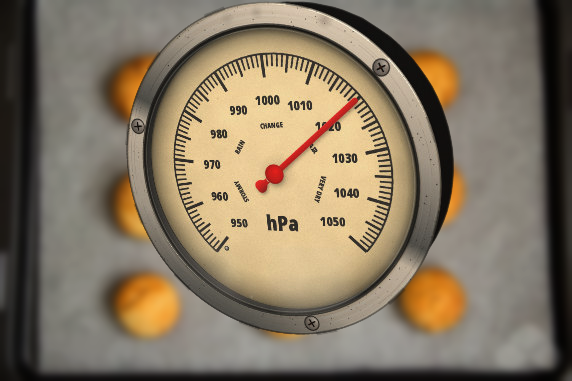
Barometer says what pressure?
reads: 1020 hPa
